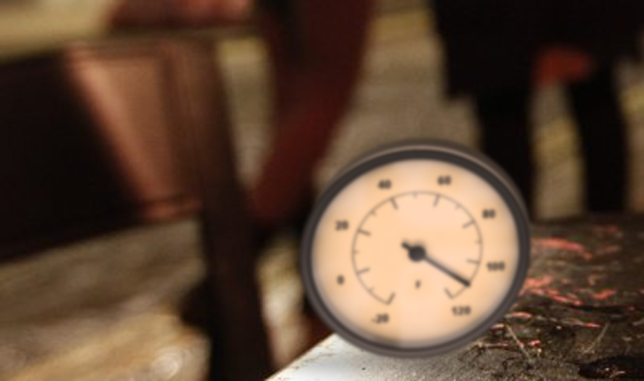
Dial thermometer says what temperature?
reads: 110 °F
